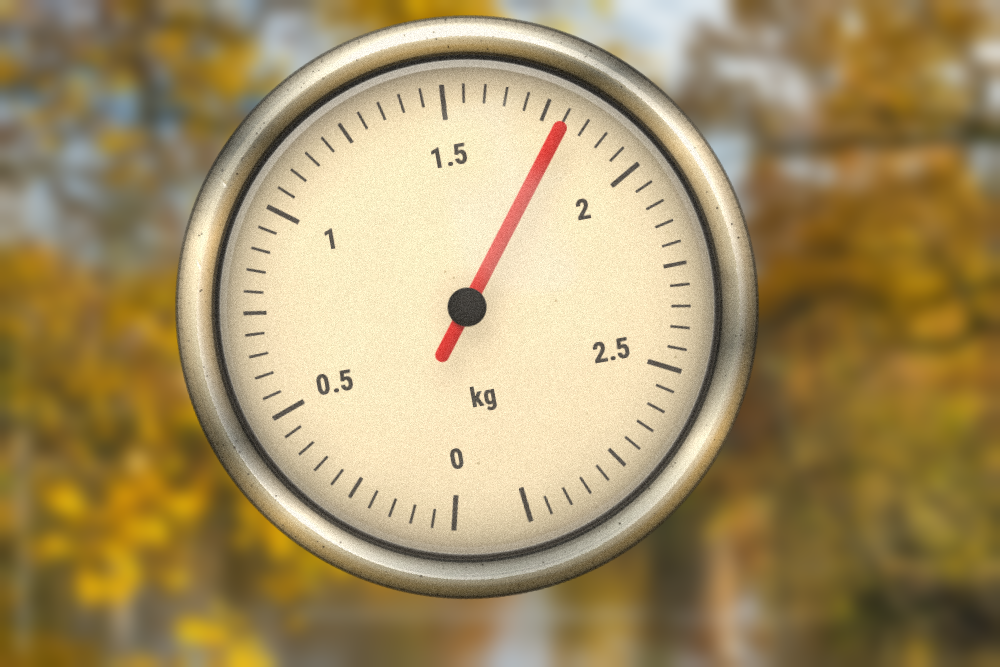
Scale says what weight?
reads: 1.8 kg
